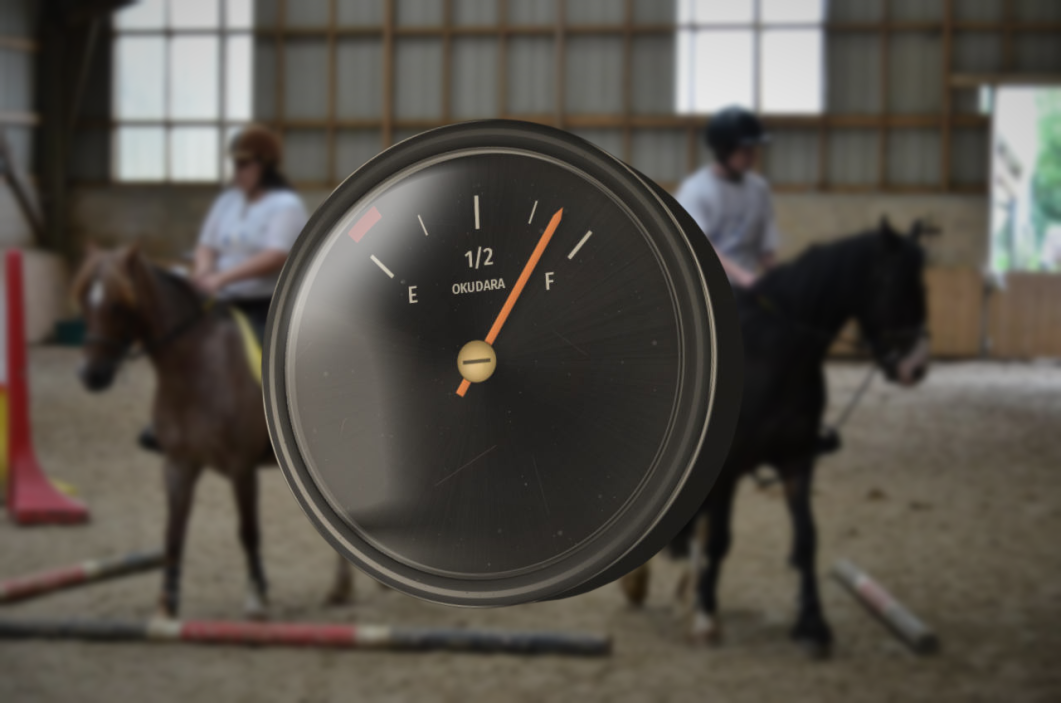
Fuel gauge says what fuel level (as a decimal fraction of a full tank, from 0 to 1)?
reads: 0.875
